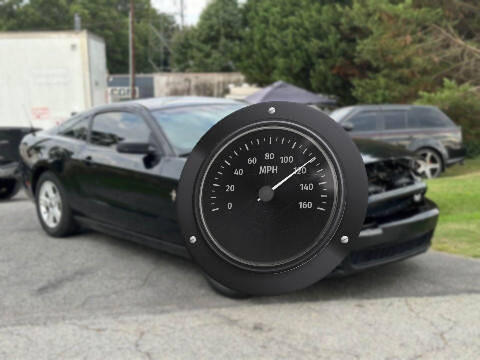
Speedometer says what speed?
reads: 120 mph
